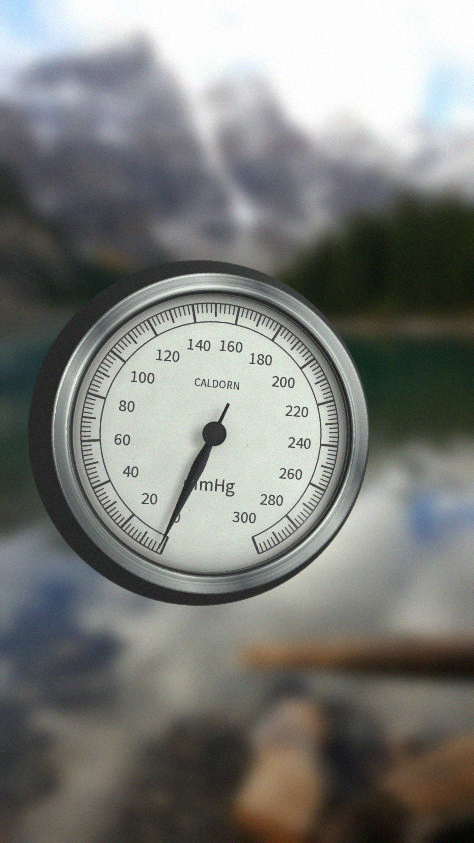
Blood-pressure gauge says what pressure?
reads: 2 mmHg
